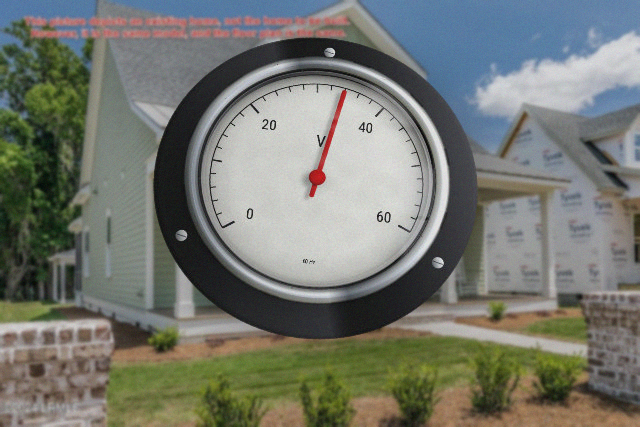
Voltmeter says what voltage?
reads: 34 V
